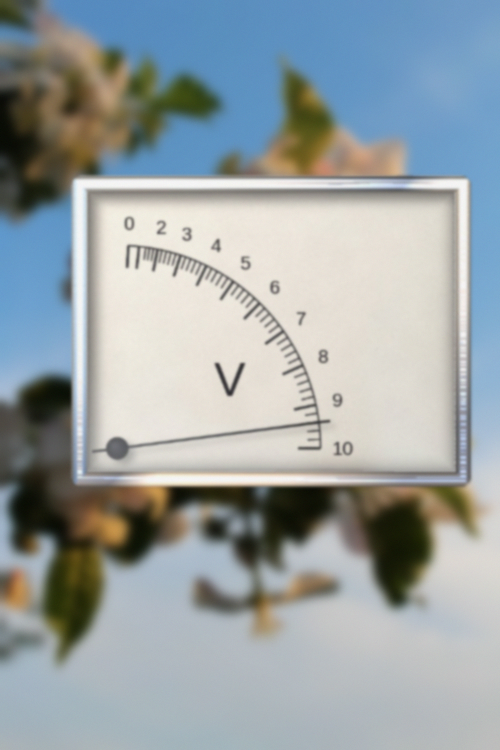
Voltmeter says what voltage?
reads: 9.4 V
